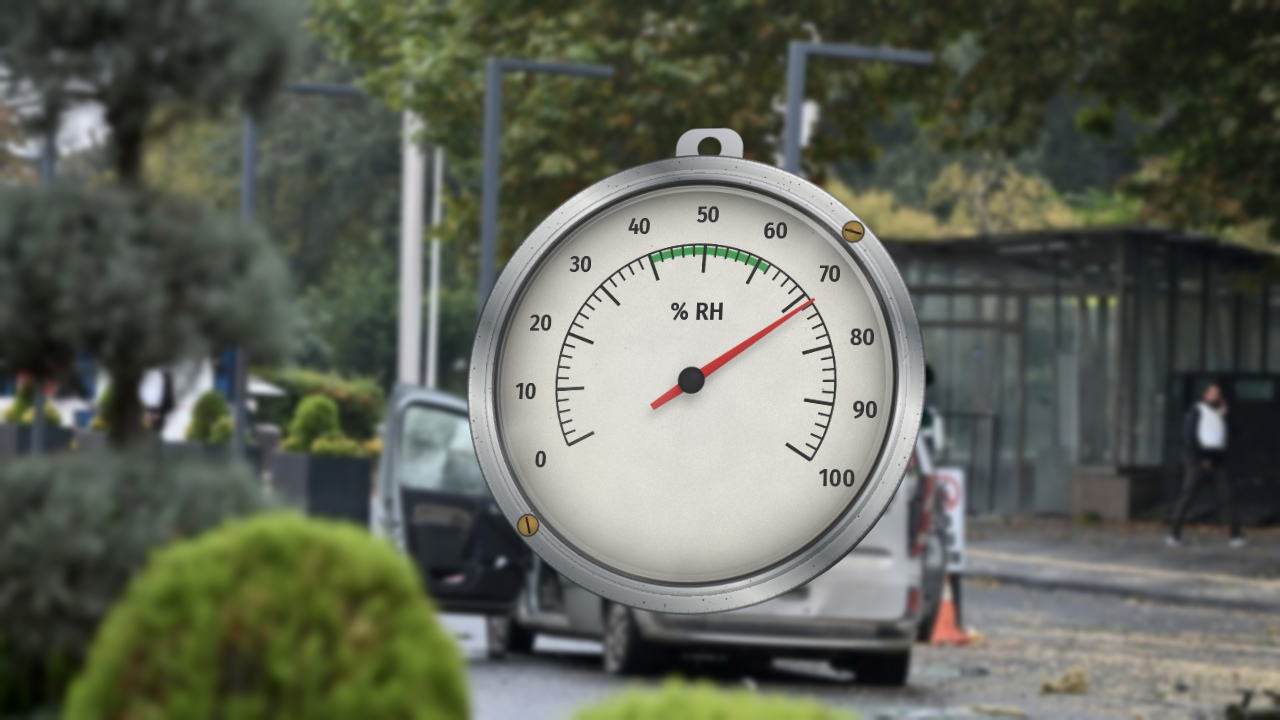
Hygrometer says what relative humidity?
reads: 72 %
